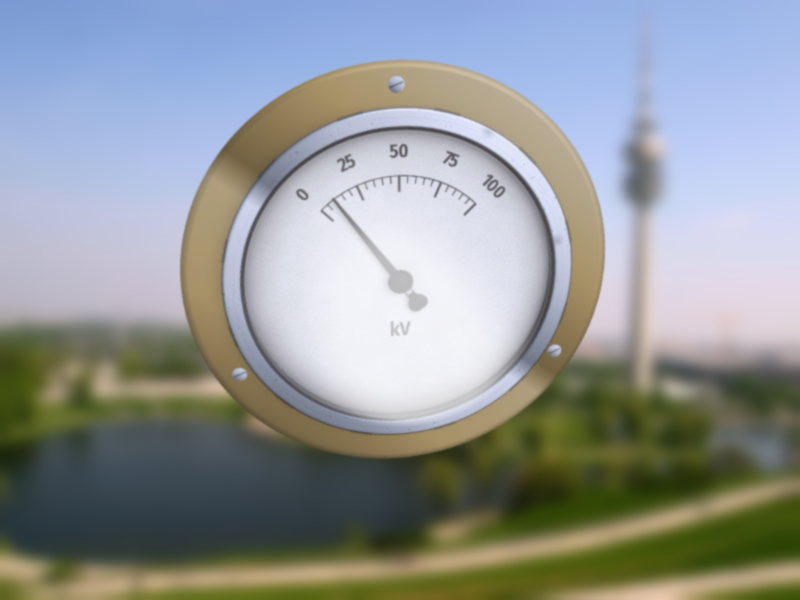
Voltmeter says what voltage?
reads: 10 kV
